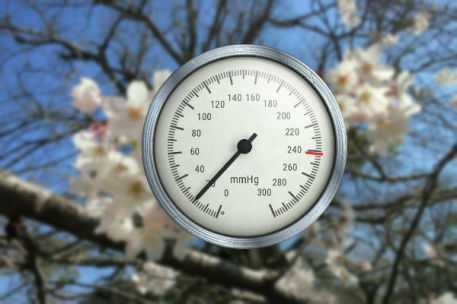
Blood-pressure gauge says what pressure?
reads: 20 mmHg
